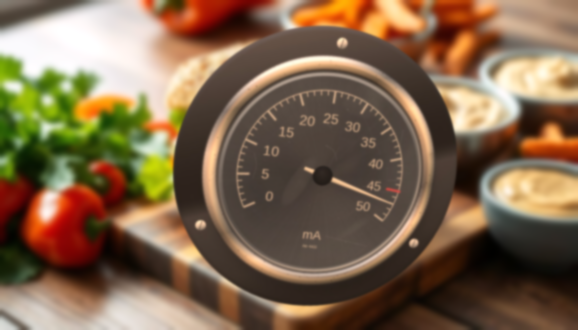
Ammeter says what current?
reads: 47 mA
